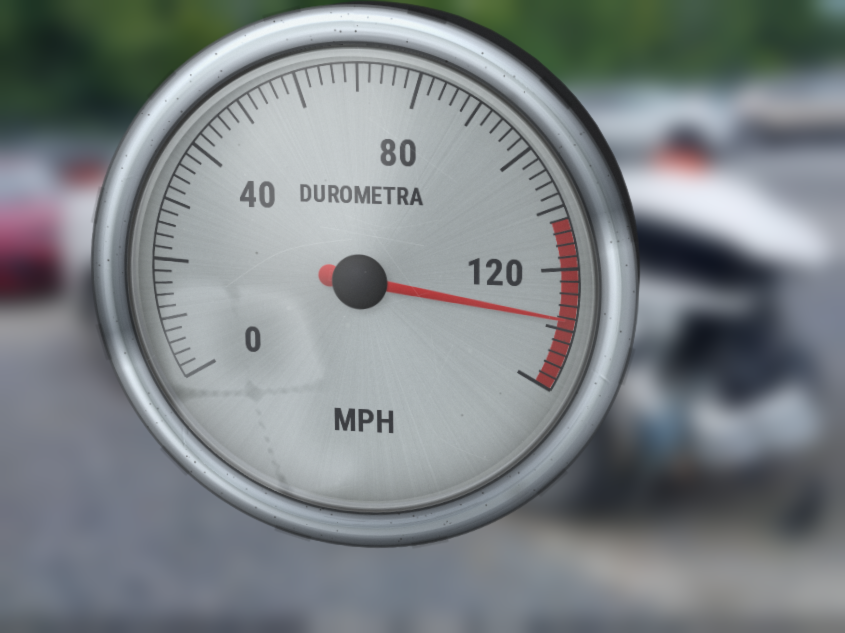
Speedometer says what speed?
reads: 128 mph
